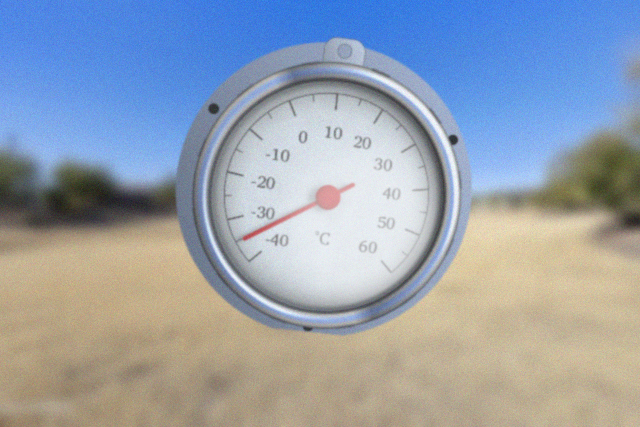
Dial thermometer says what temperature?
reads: -35 °C
